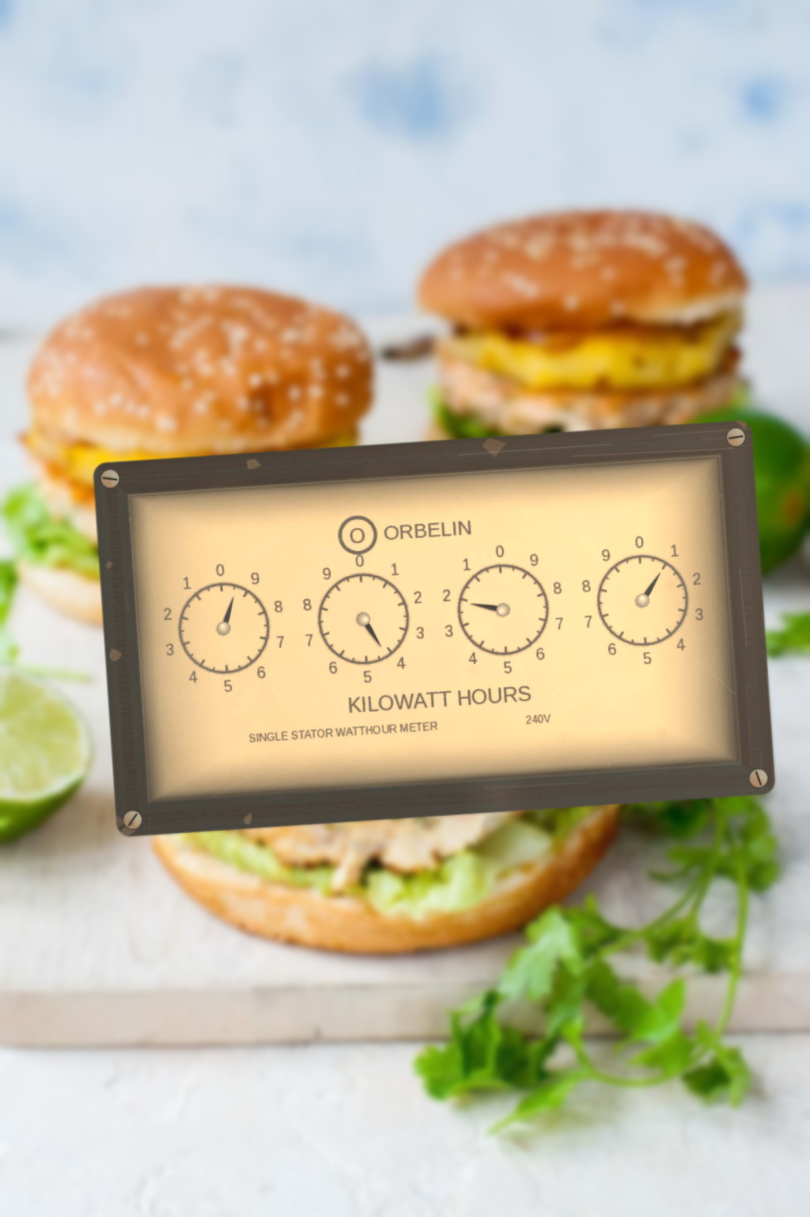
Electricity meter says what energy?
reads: 9421 kWh
